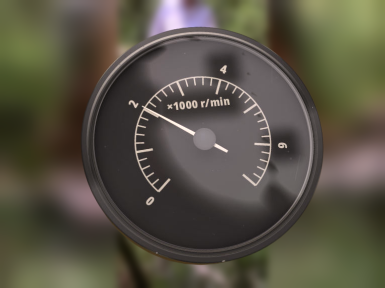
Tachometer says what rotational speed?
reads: 2000 rpm
